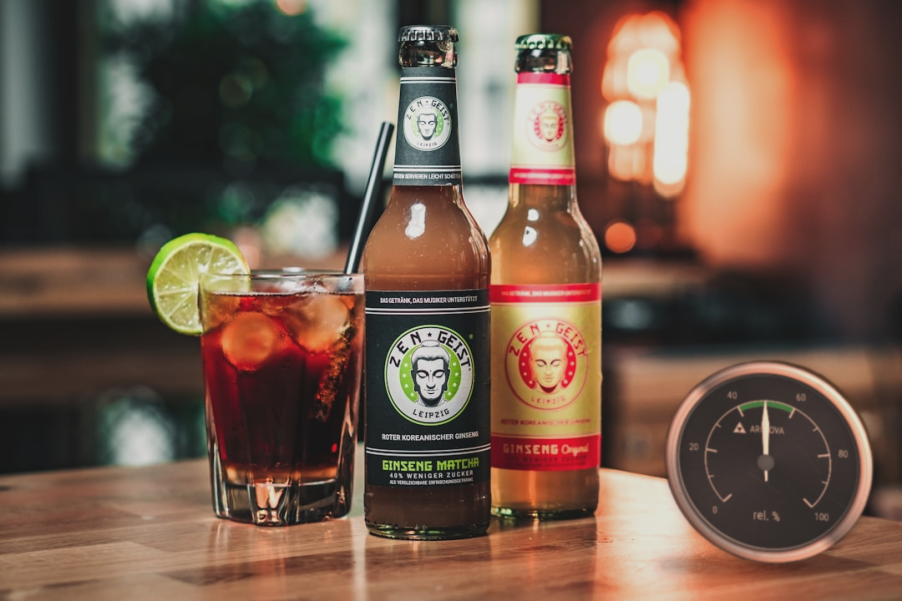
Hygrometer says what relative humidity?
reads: 50 %
